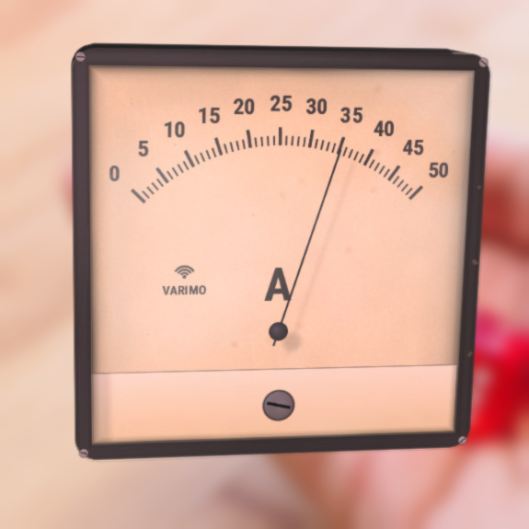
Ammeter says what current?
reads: 35 A
